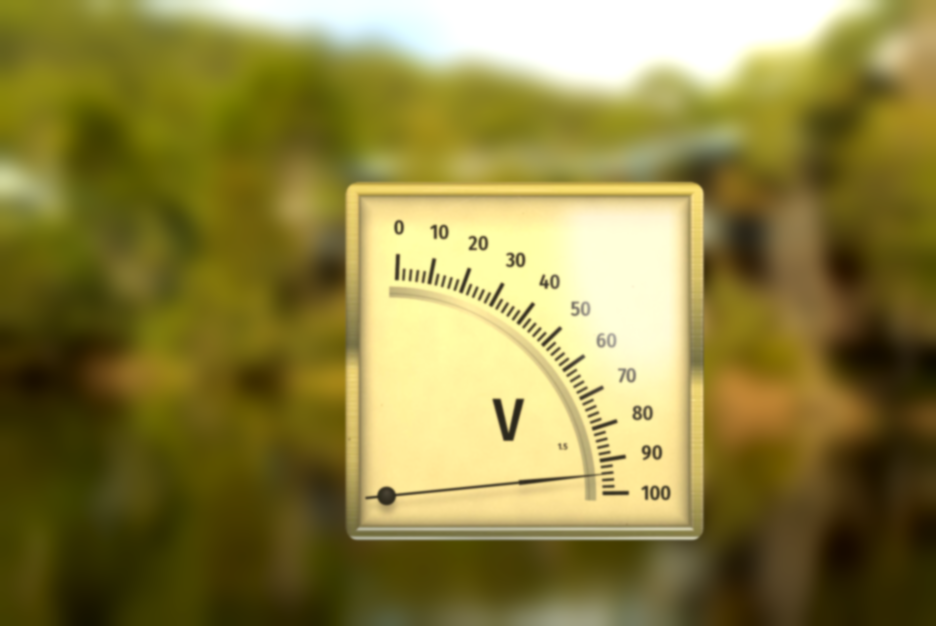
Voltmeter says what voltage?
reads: 94 V
